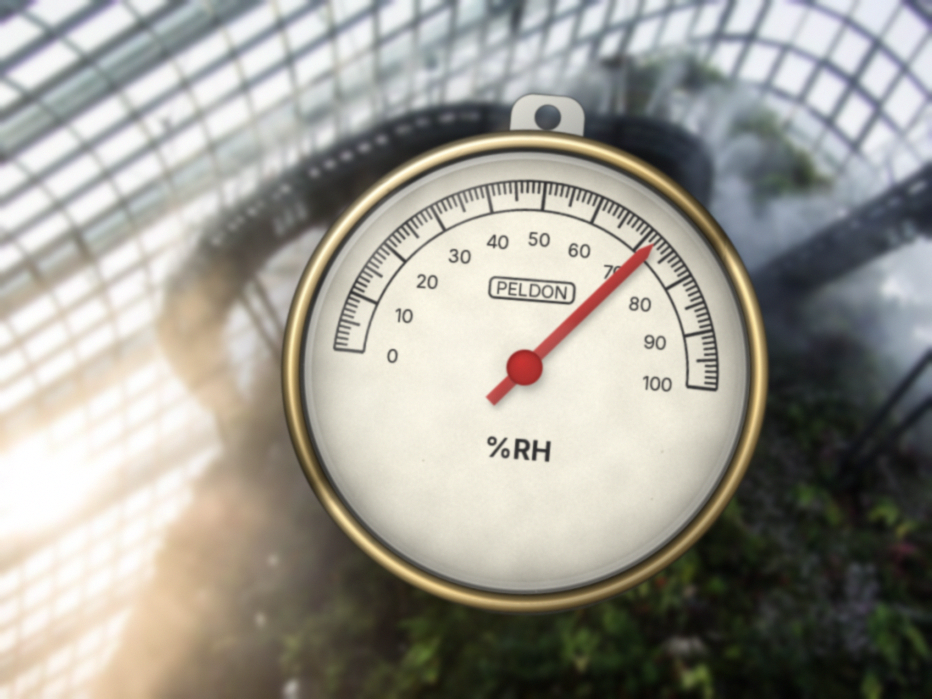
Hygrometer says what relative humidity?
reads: 72 %
